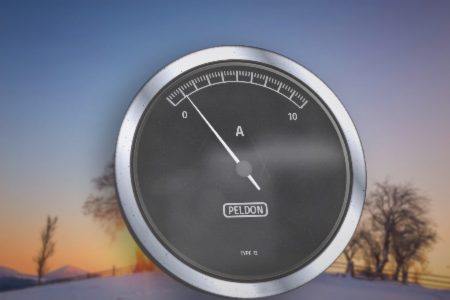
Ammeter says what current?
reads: 1 A
